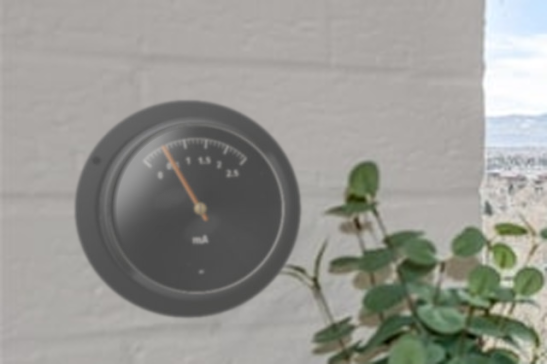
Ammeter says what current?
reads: 0.5 mA
